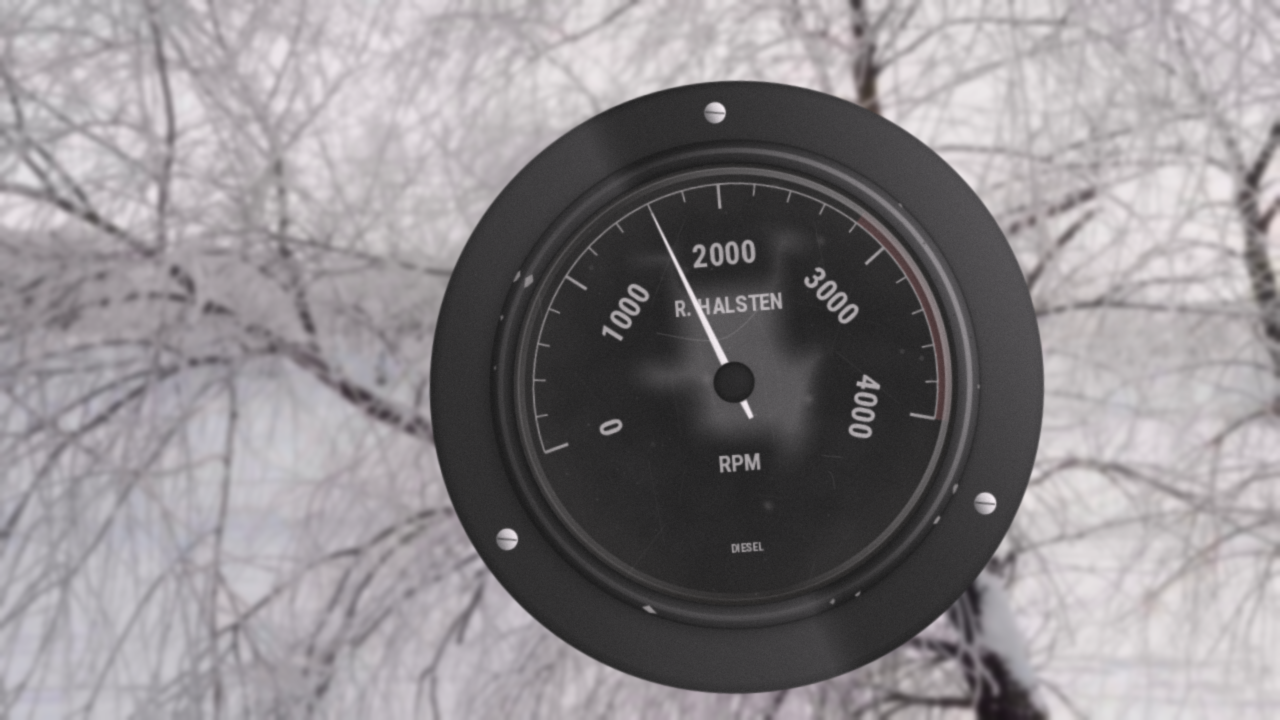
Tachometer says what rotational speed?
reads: 1600 rpm
